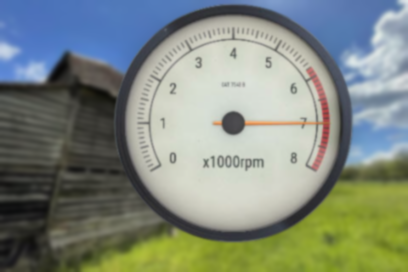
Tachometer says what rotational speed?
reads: 7000 rpm
